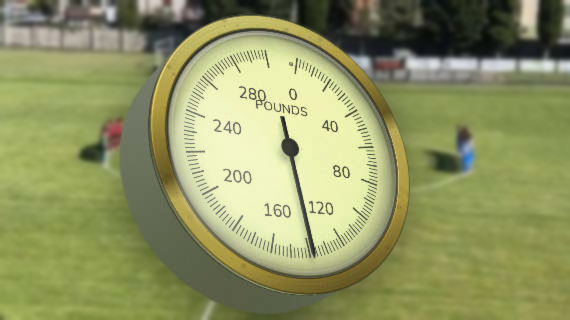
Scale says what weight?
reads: 140 lb
